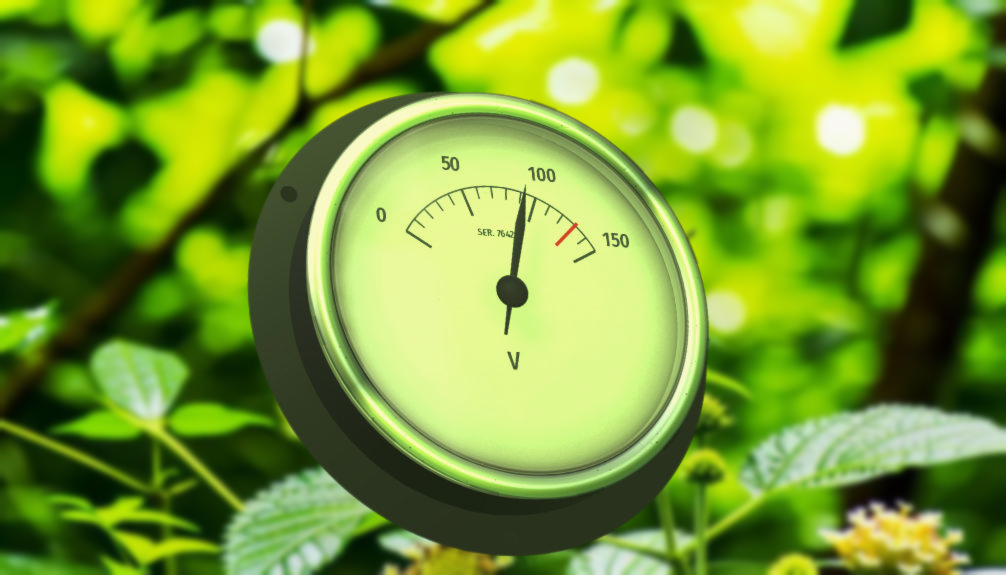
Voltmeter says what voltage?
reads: 90 V
